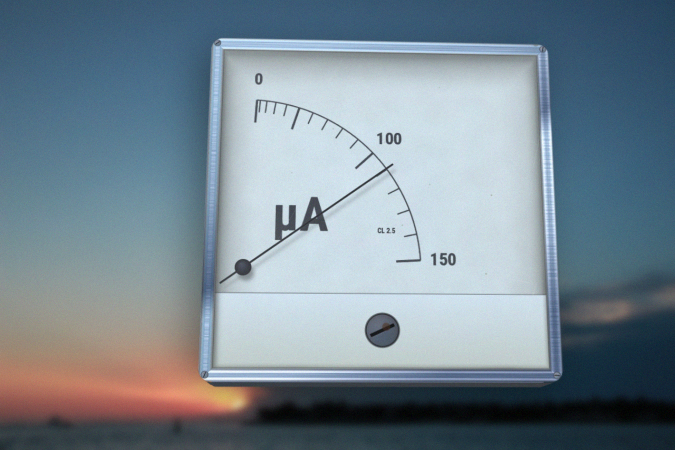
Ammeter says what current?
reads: 110 µA
